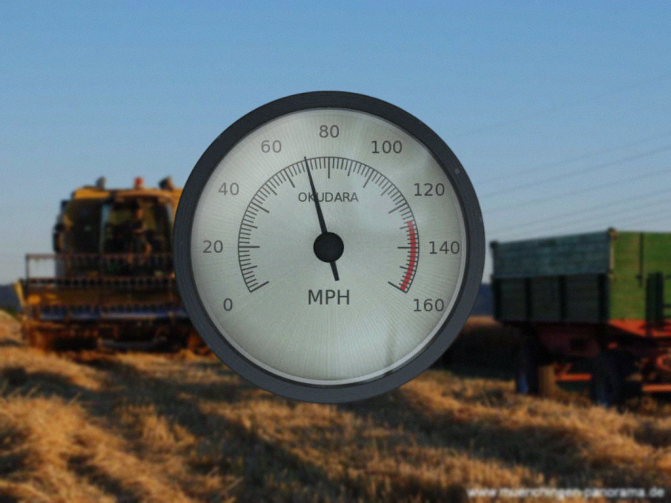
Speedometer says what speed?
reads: 70 mph
